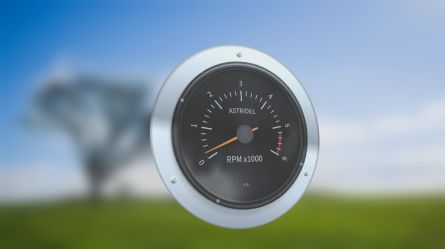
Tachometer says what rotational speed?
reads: 200 rpm
